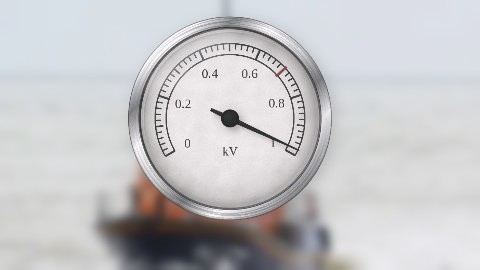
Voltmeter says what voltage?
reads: 0.98 kV
